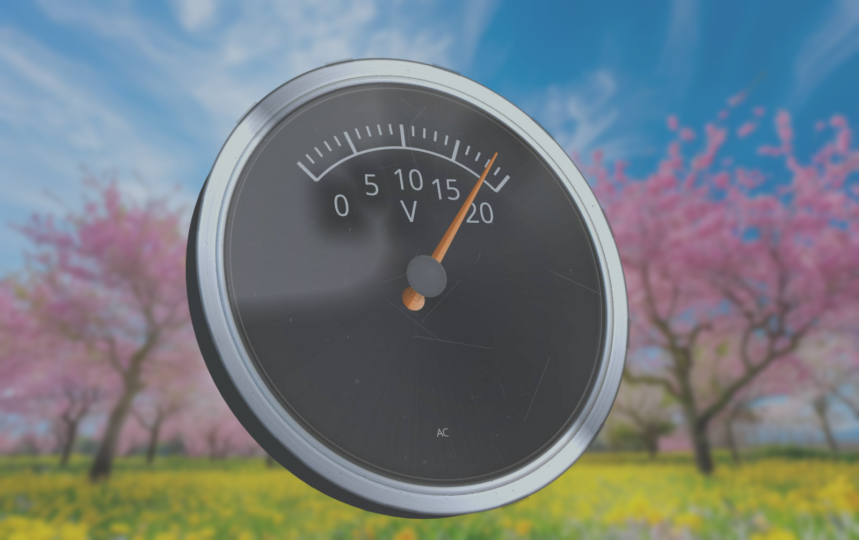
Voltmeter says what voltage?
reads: 18 V
